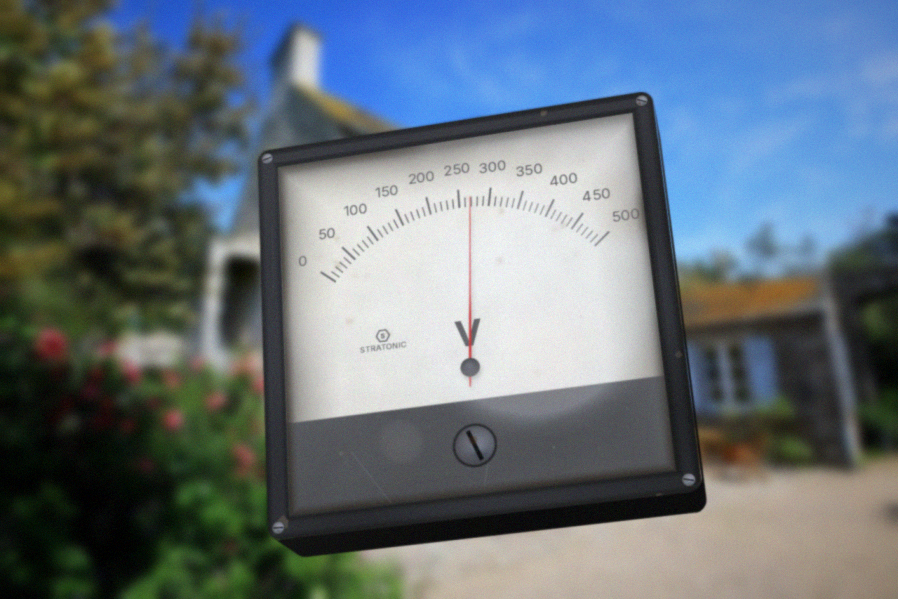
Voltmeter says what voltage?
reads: 270 V
